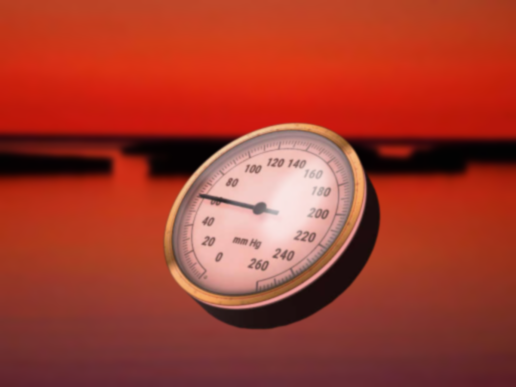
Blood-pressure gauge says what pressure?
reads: 60 mmHg
